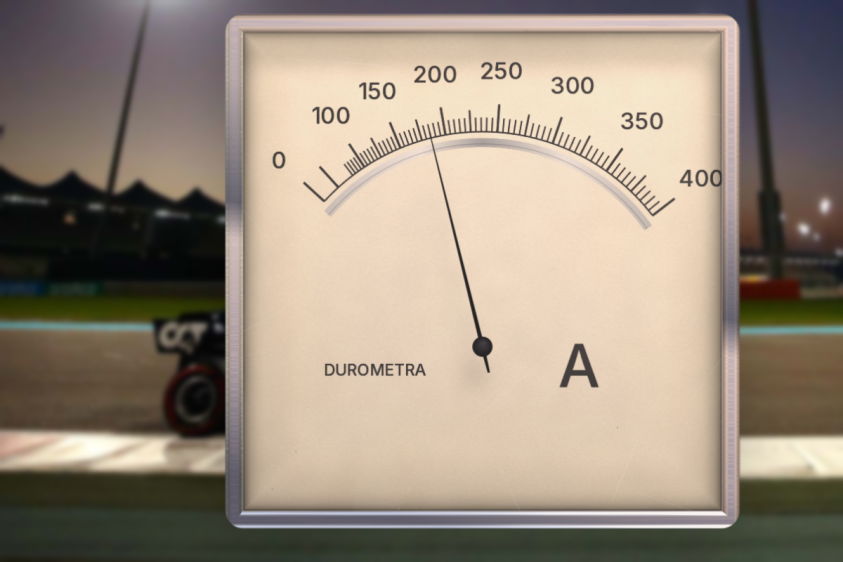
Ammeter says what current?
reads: 185 A
